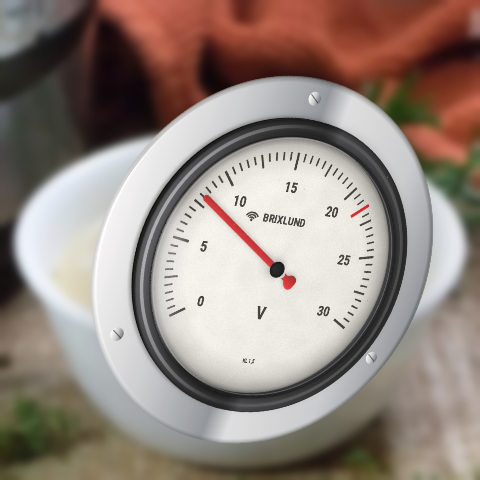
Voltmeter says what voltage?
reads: 8 V
